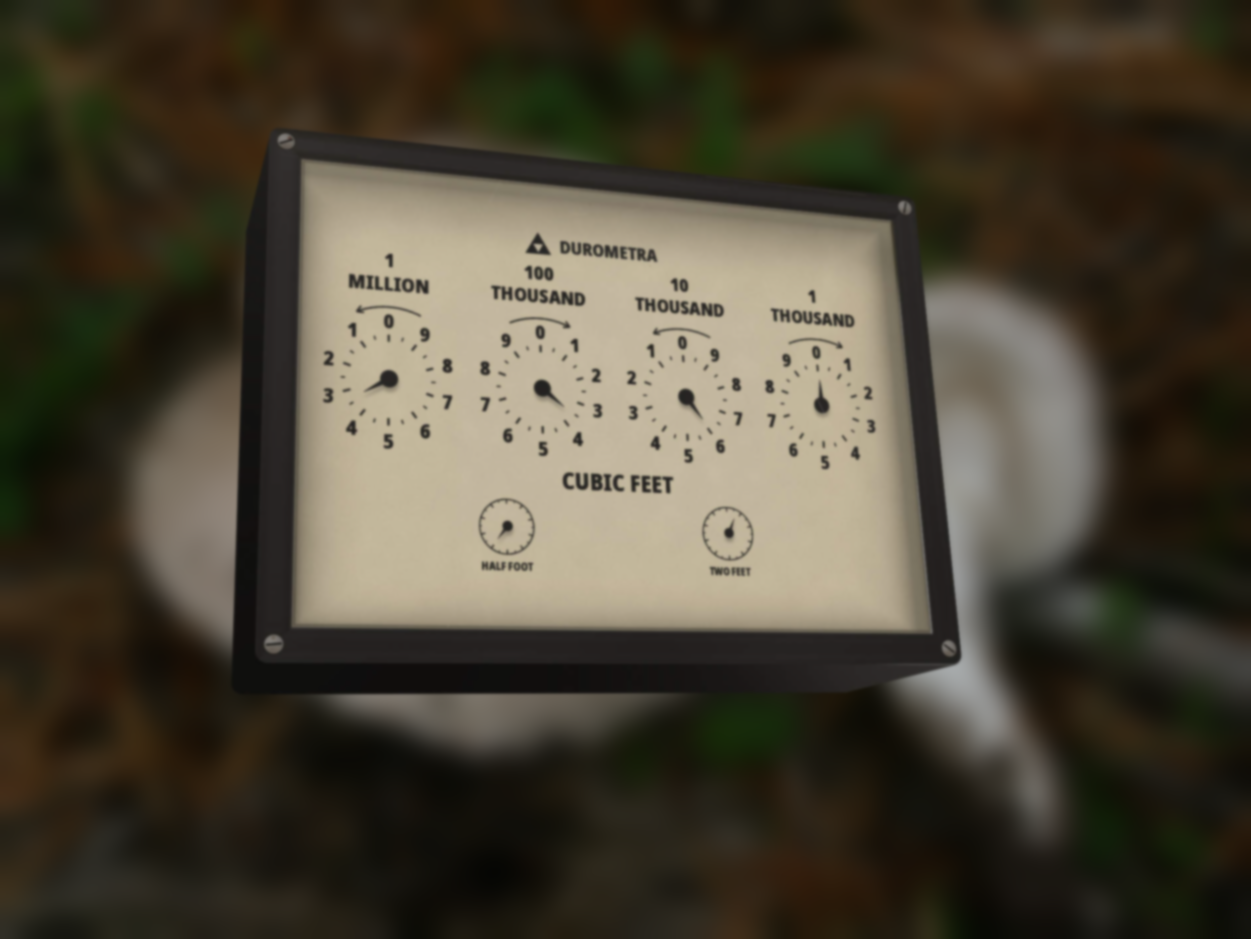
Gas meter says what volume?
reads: 336000 ft³
